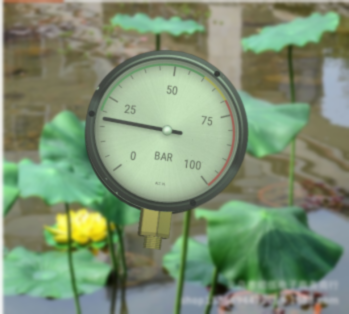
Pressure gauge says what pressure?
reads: 17.5 bar
